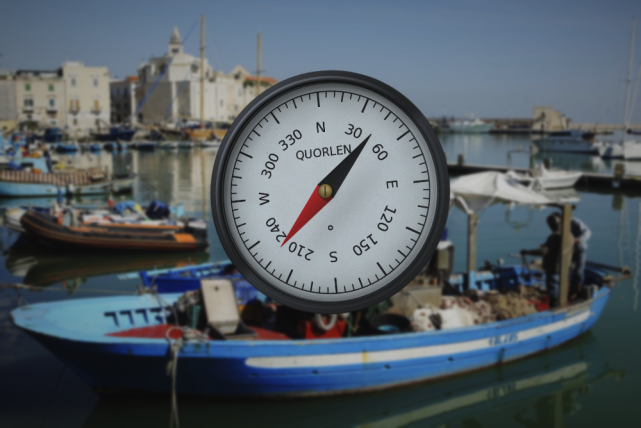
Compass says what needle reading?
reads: 225 °
